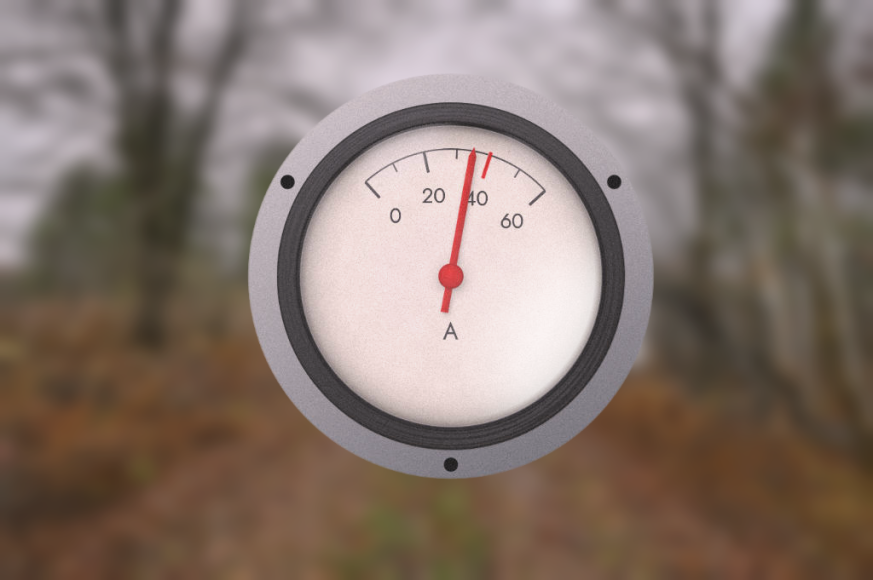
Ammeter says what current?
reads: 35 A
